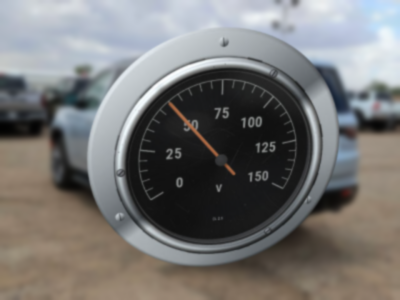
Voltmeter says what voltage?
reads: 50 V
